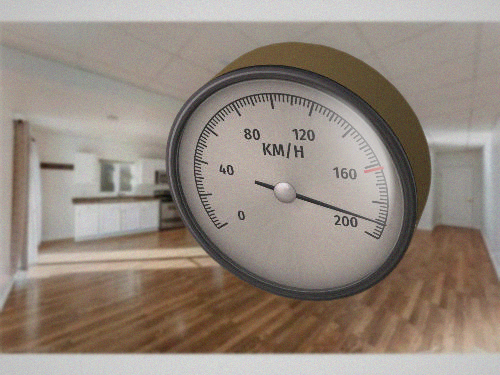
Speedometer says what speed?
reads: 190 km/h
